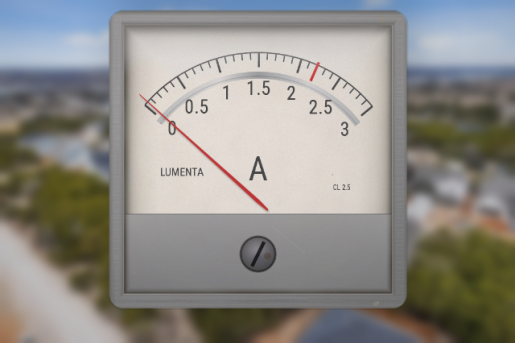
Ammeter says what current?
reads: 0.05 A
